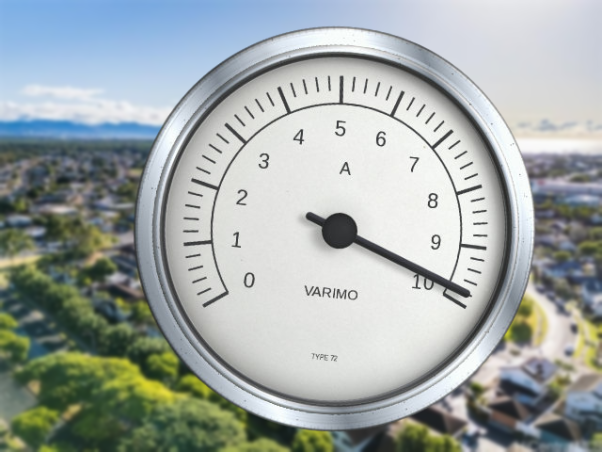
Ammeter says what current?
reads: 9.8 A
